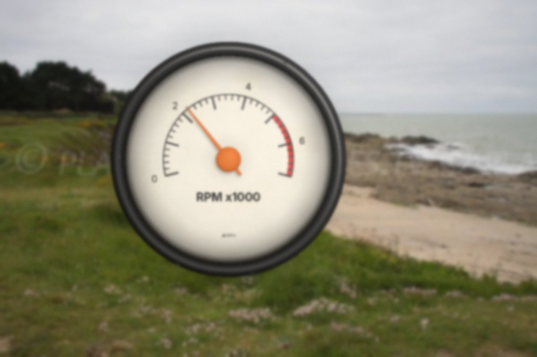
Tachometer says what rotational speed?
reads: 2200 rpm
